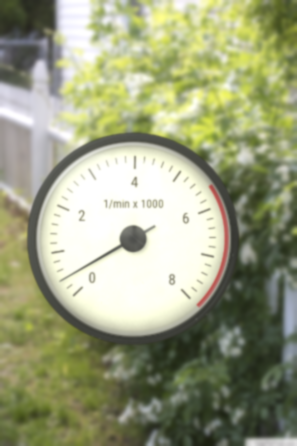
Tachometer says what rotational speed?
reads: 400 rpm
